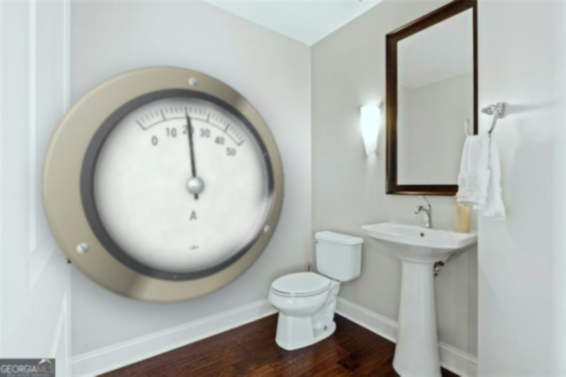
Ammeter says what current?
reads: 20 A
